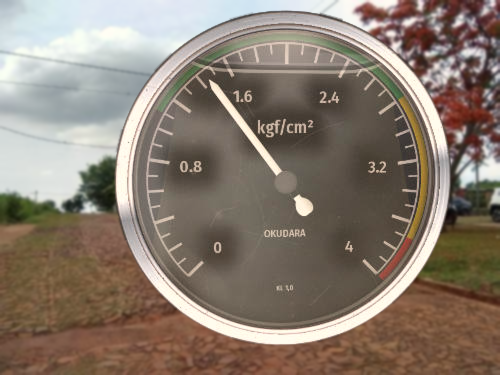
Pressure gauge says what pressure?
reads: 1.45 kg/cm²
